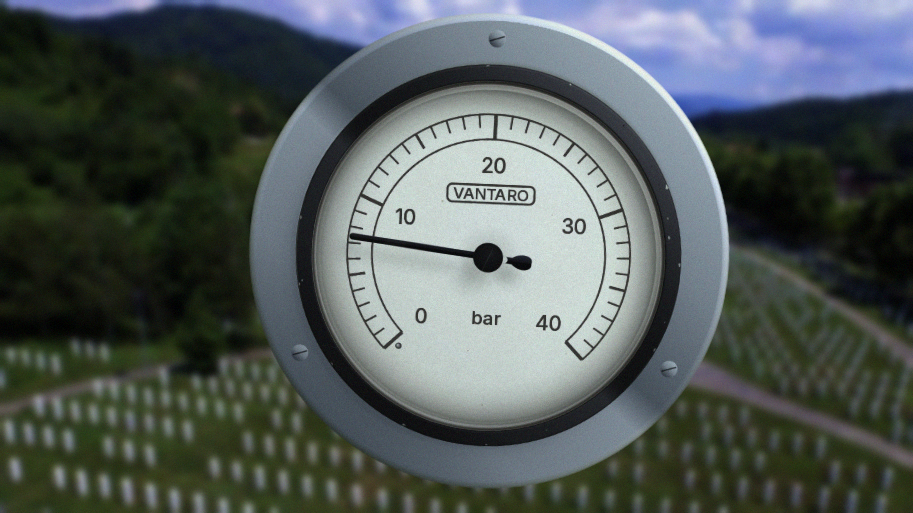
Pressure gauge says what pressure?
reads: 7.5 bar
